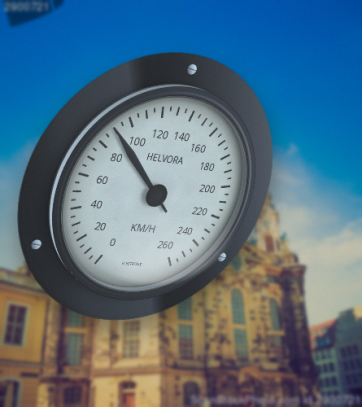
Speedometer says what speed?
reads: 90 km/h
